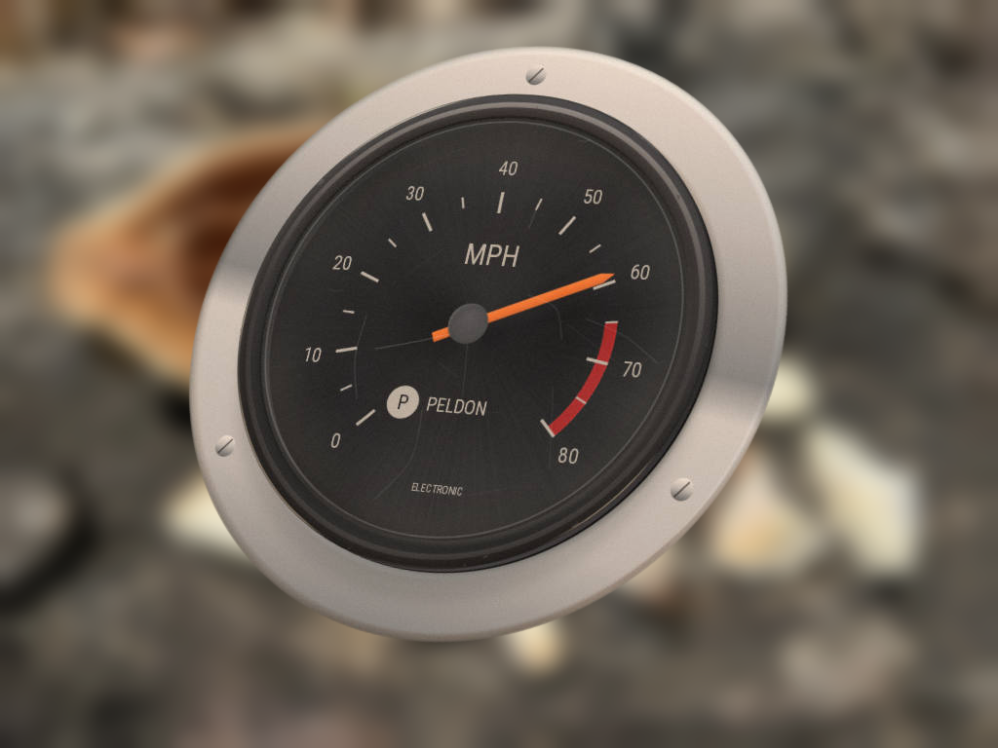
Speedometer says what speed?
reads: 60 mph
